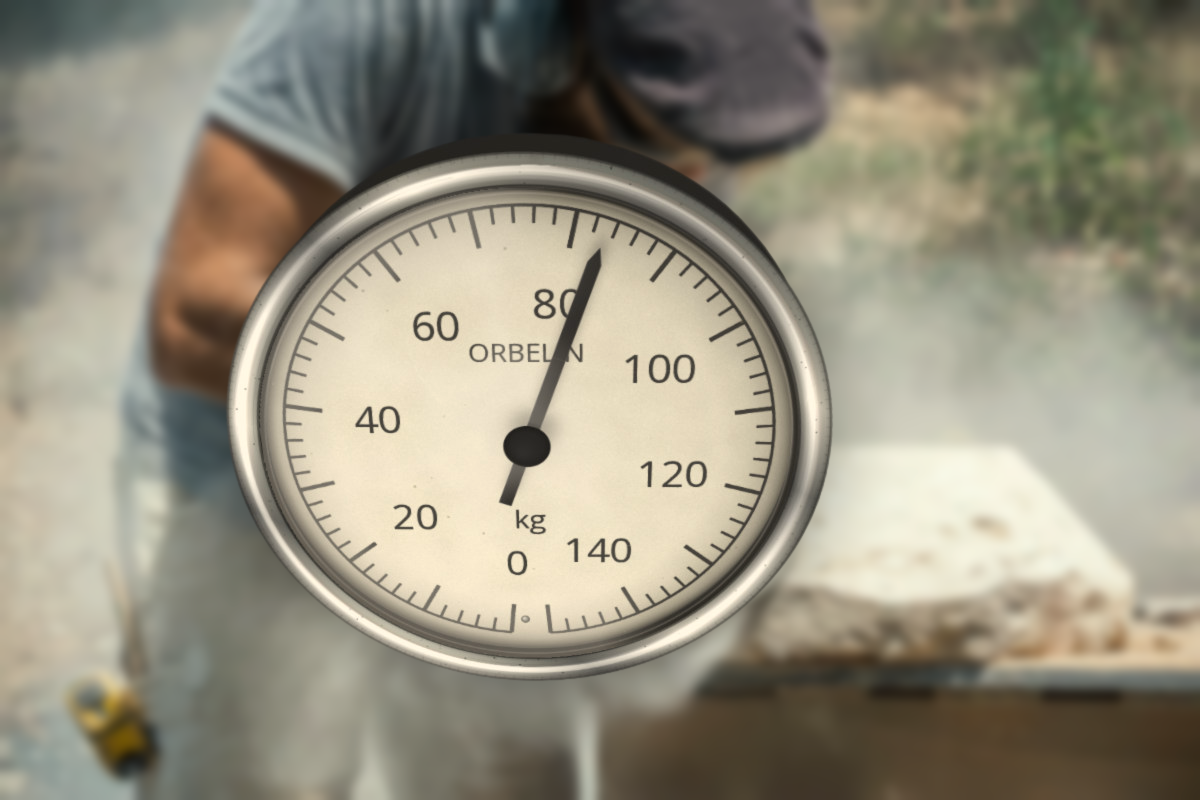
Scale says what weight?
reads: 83 kg
